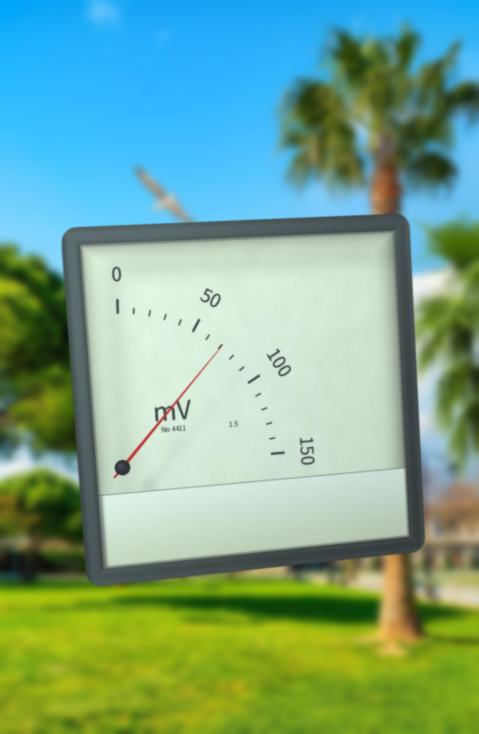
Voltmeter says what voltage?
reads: 70 mV
